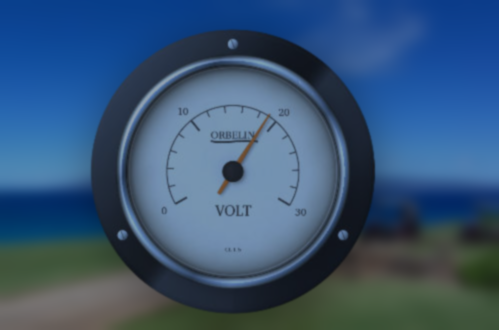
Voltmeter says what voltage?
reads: 19 V
